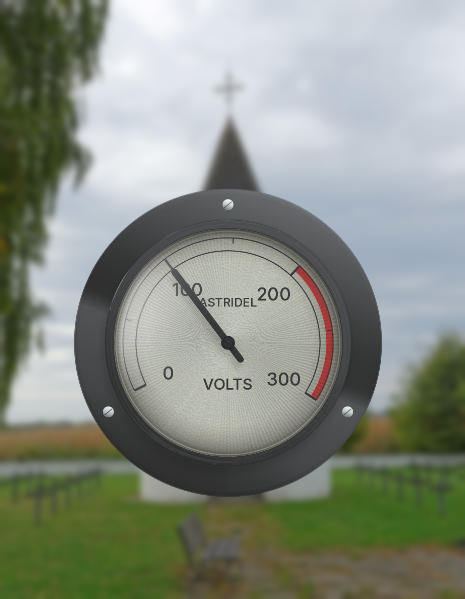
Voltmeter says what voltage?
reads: 100 V
